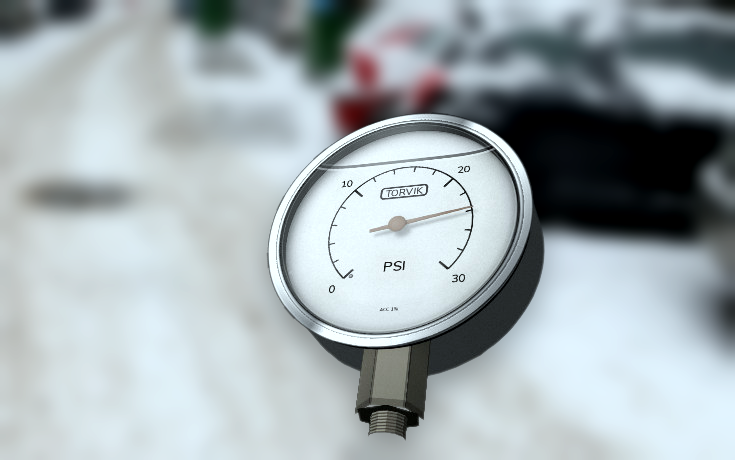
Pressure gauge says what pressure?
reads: 24 psi
